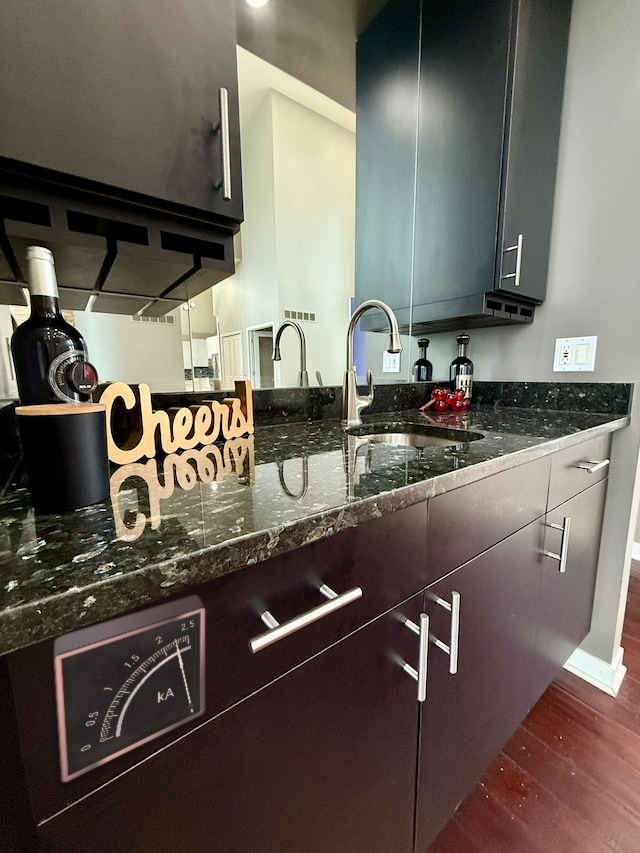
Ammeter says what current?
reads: 2.25 kA
